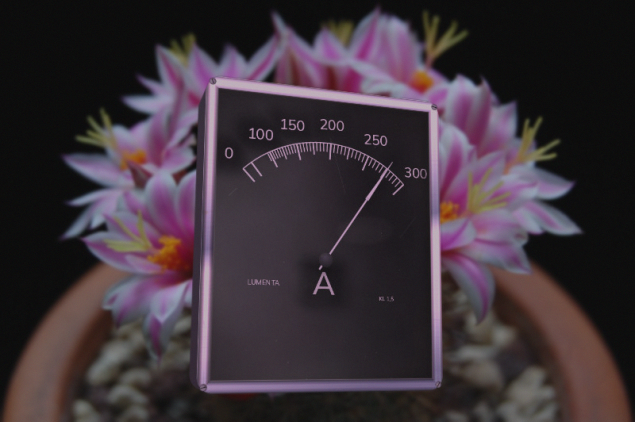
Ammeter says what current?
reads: 275 A
